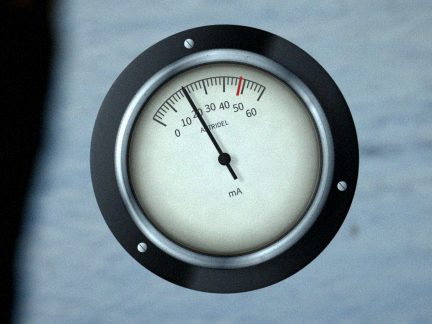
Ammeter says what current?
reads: 20 mA
